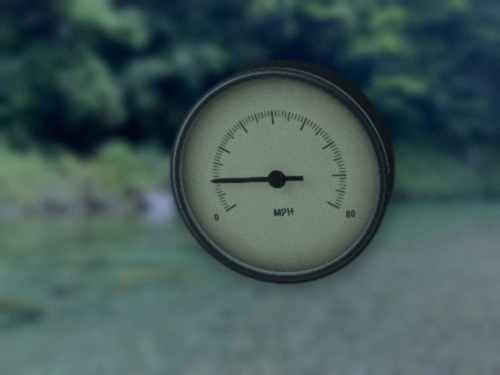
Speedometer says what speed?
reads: 10 mph
